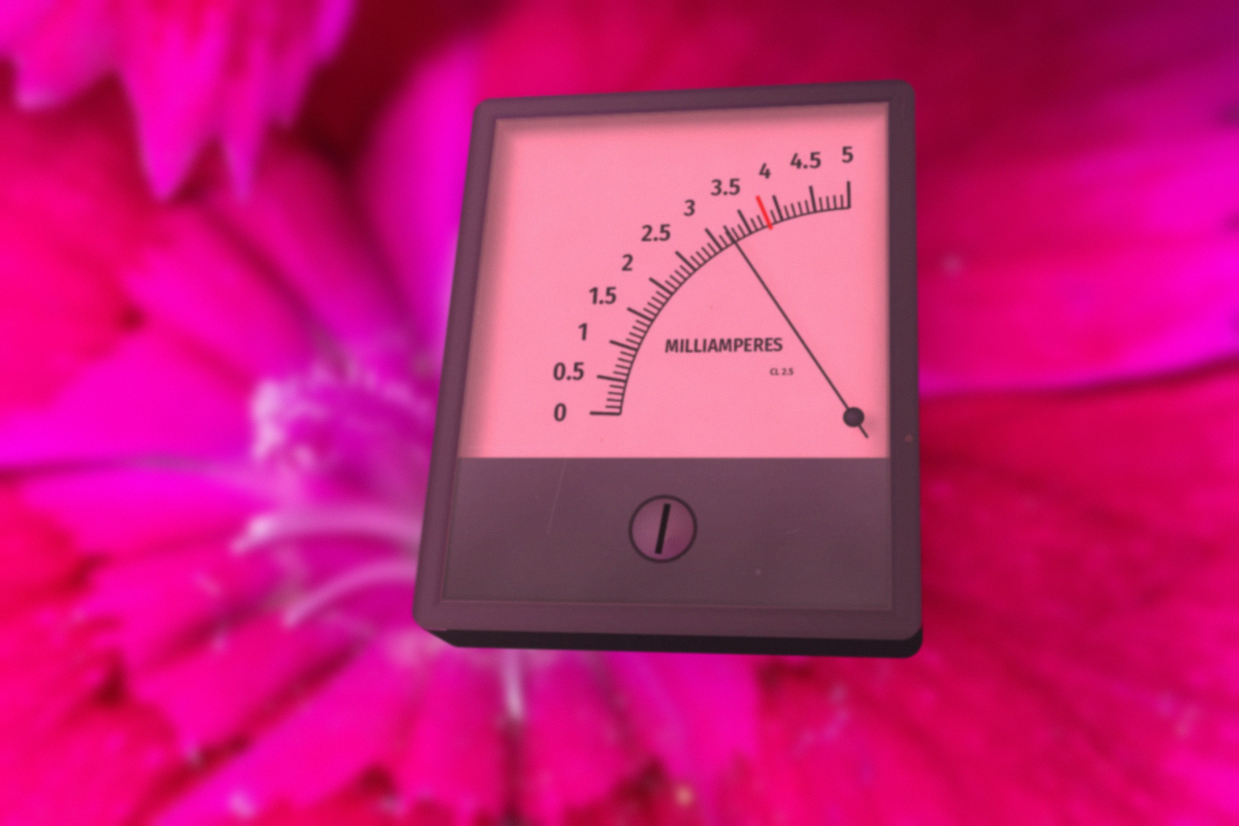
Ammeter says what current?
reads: 3.2 mA
